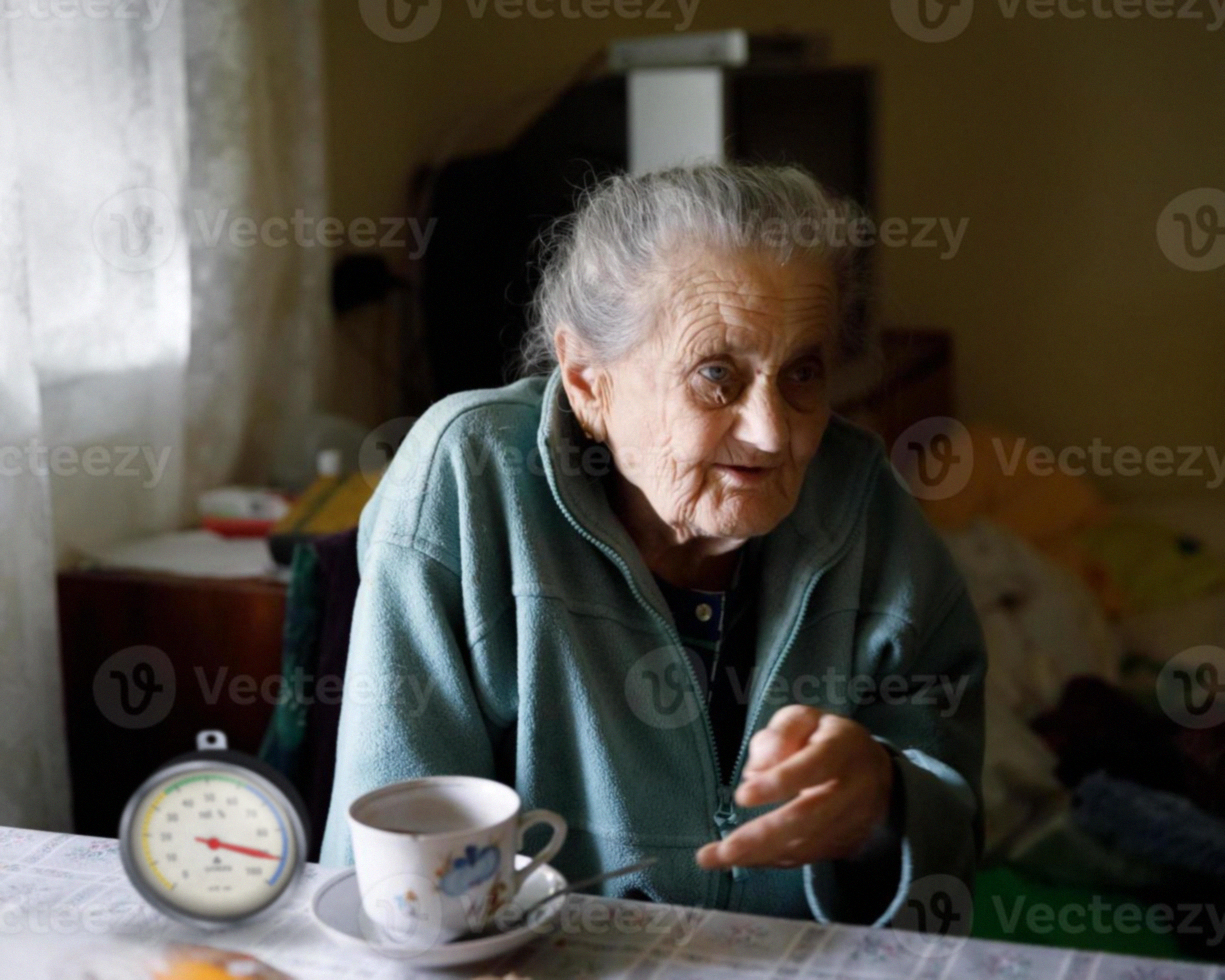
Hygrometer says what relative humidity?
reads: 90 %
